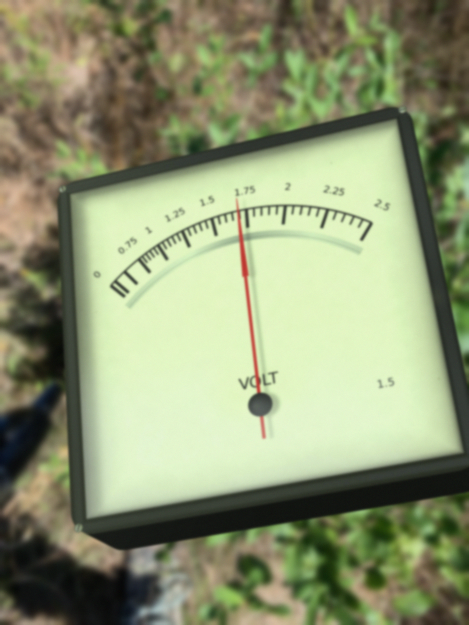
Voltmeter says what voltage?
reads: 1.7 V
